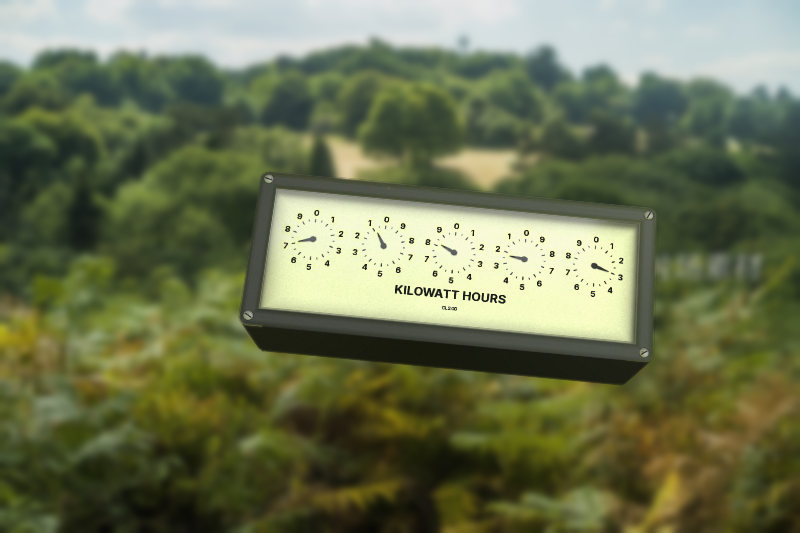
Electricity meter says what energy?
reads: 70823 kWh
